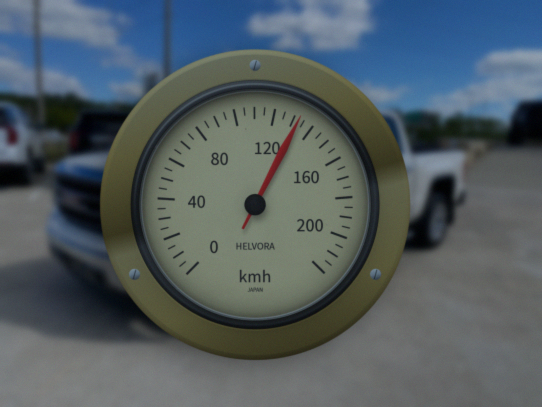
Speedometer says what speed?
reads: 132.5 km/h
